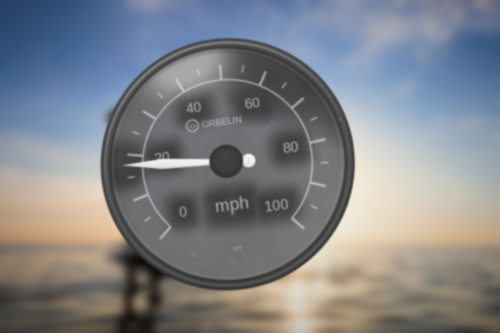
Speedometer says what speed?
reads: 17.5 mph
